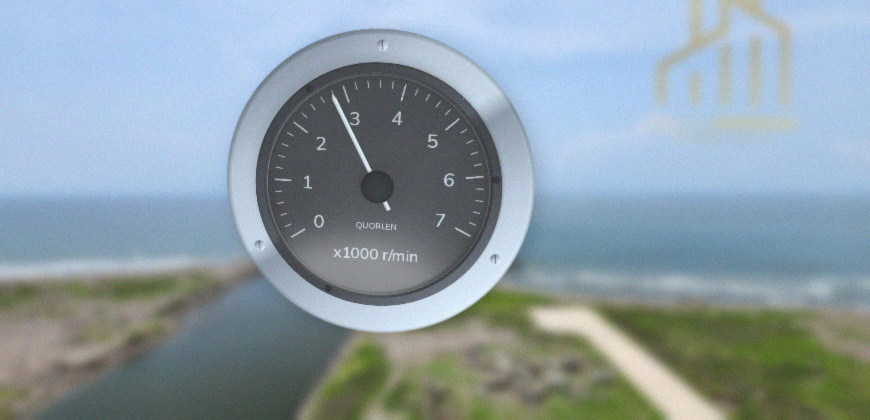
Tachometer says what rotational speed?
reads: 2800 rpm
